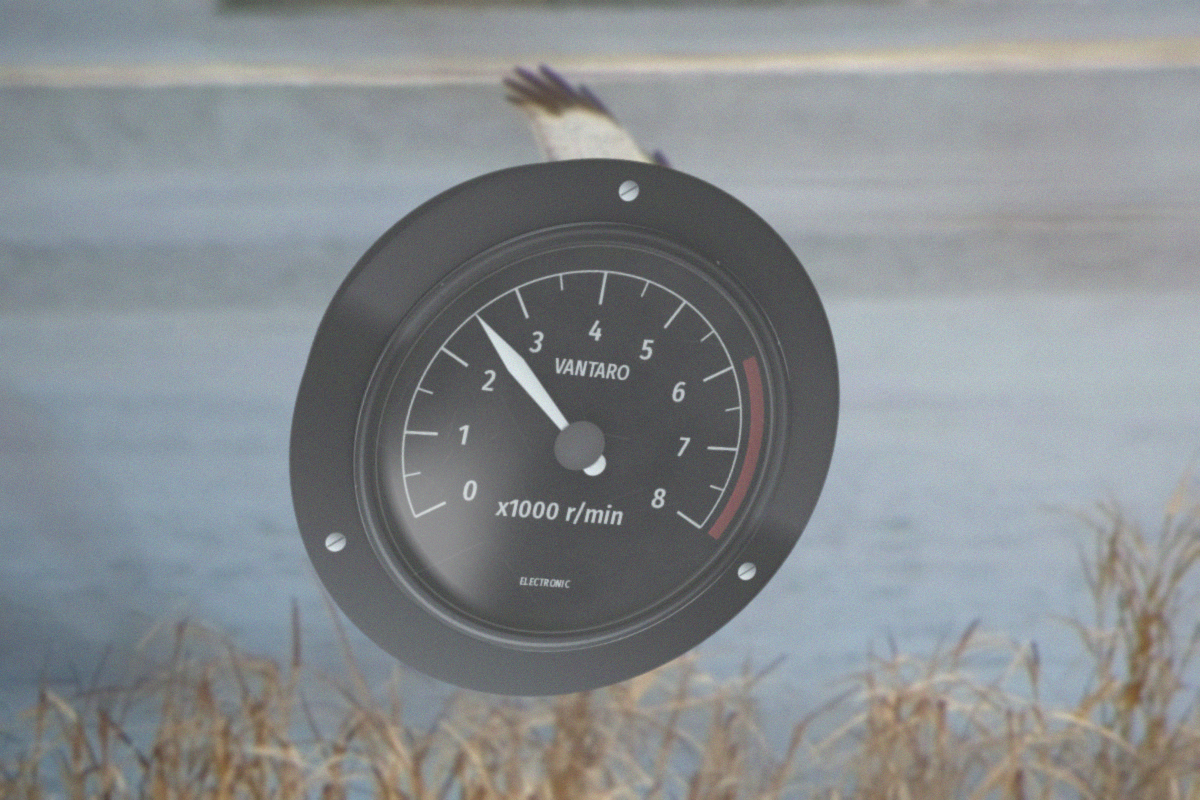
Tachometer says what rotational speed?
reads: 2500 rpm
